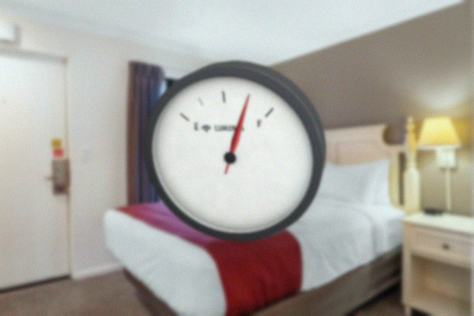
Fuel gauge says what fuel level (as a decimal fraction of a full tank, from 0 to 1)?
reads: 0.75
